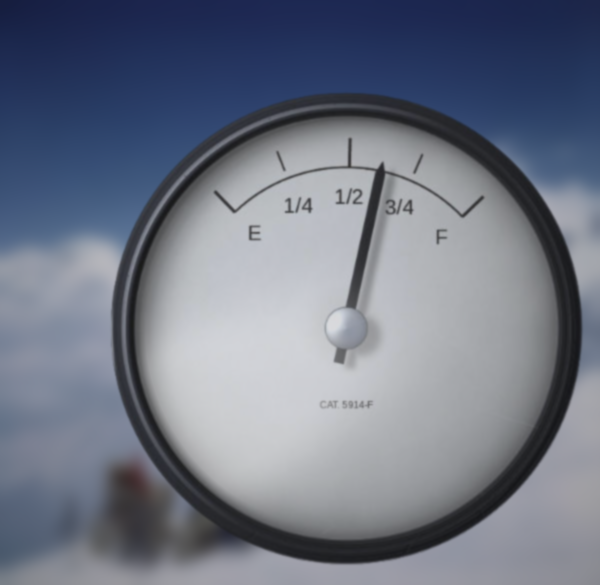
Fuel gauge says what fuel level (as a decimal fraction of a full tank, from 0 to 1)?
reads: 0.625
